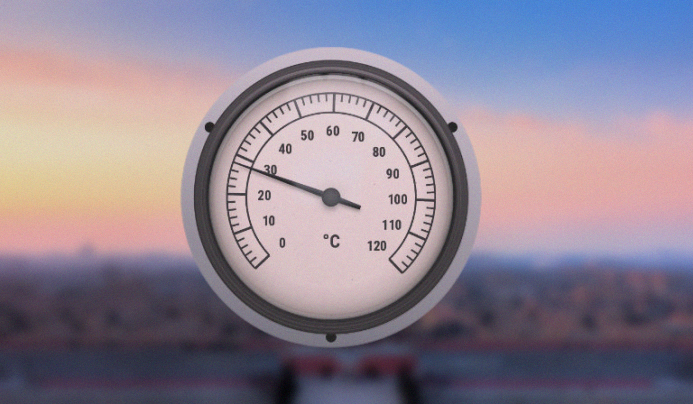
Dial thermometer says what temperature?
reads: 28 °C
